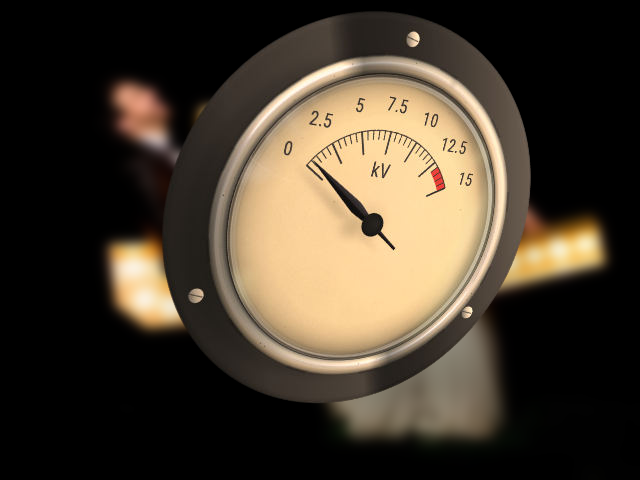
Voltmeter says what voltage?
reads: 0.5 kV
